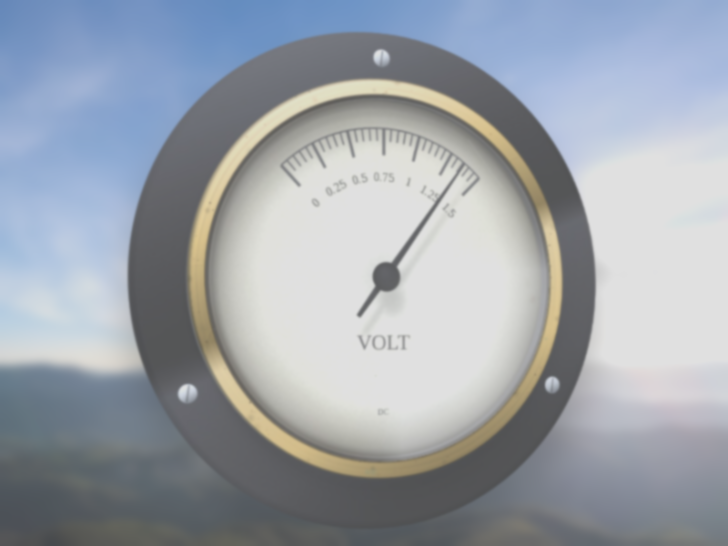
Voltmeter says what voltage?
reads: 1.35 V
